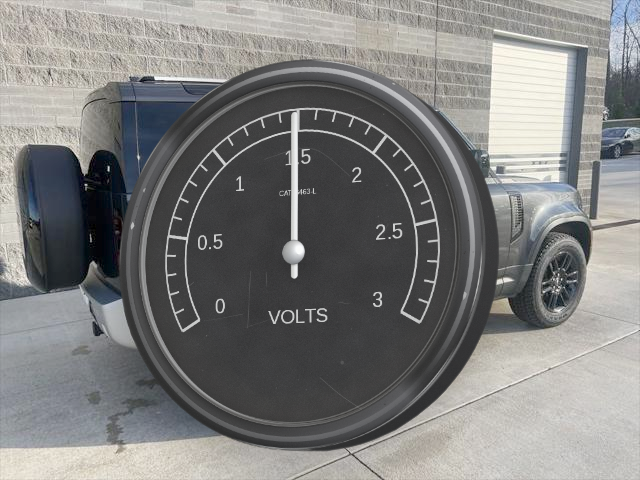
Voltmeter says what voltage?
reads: 1.5 V
